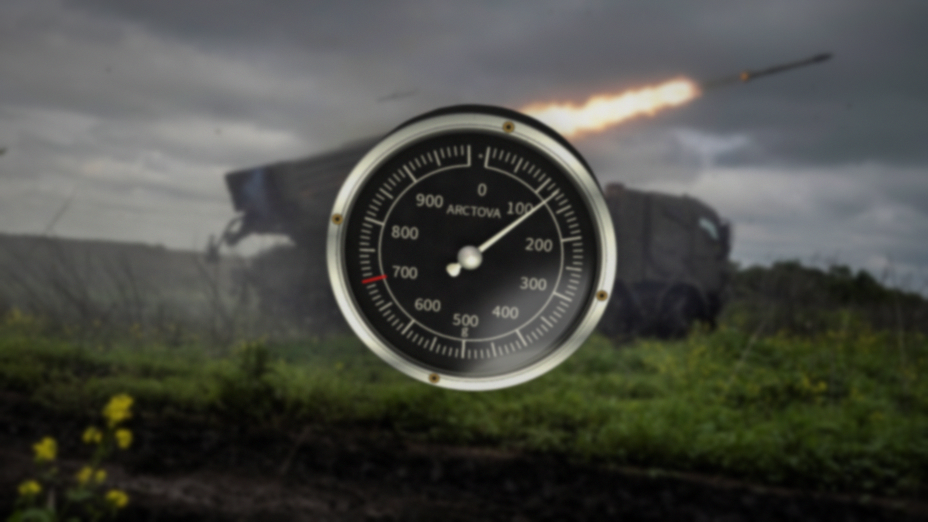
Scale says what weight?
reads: 120 g
